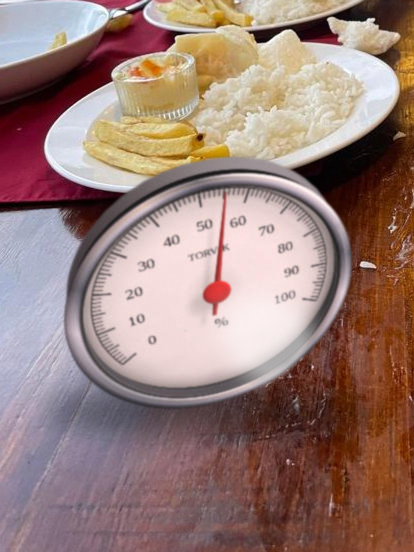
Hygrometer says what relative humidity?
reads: 55 %
